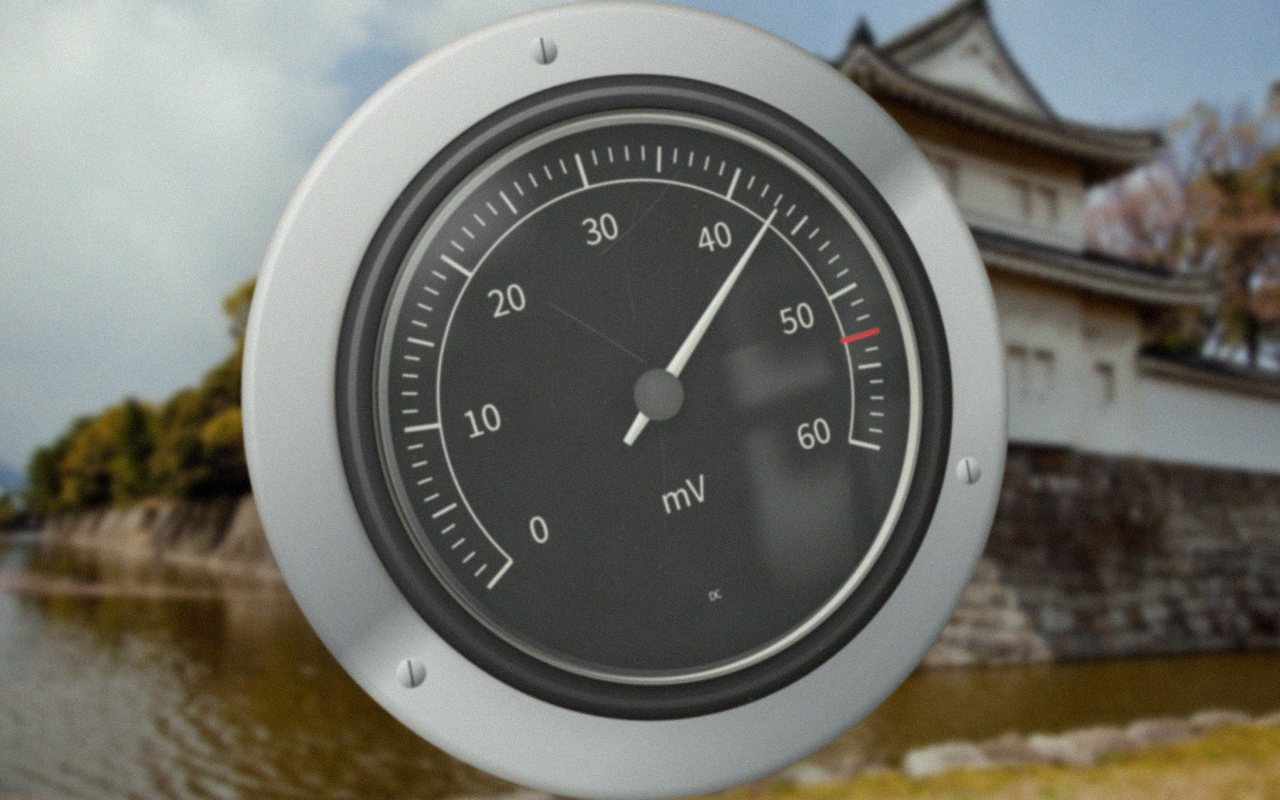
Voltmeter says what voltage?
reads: 43 mV
